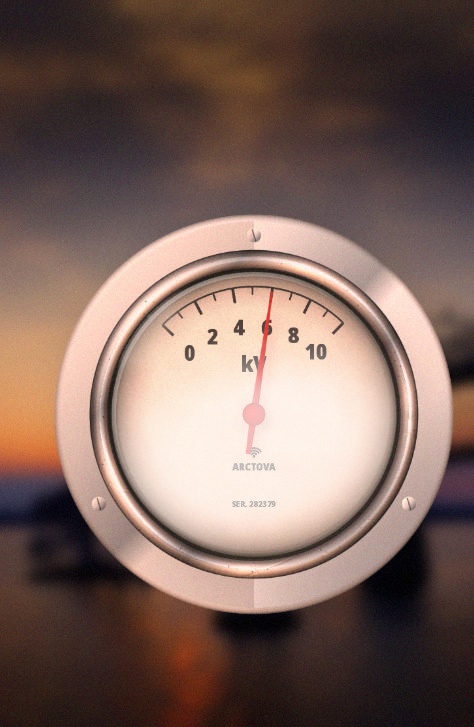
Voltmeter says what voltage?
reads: 6 kV
